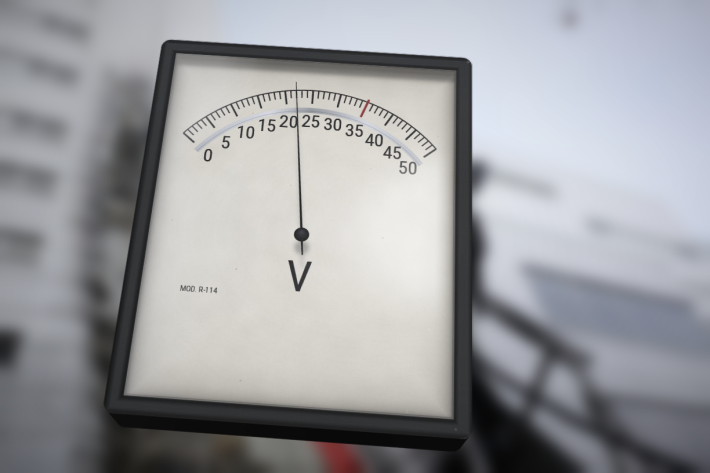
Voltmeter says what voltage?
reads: 22 V
